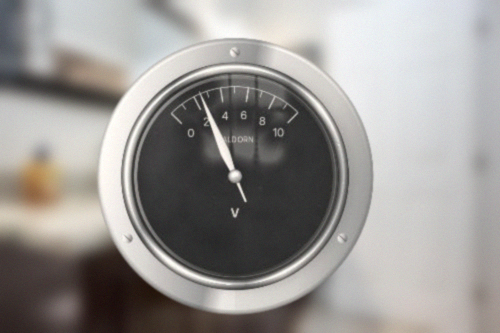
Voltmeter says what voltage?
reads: 2.5 V
